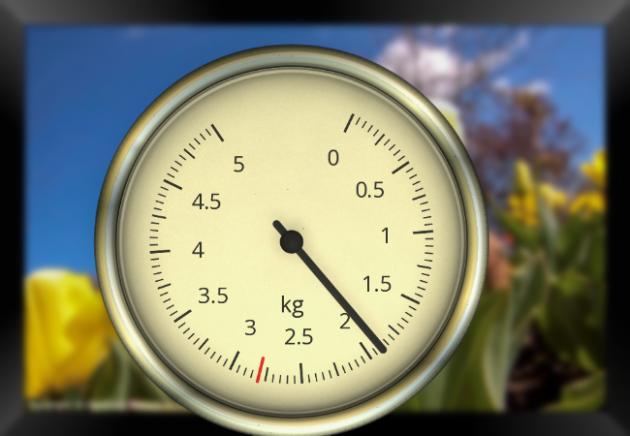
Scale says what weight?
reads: 1.9 kg
